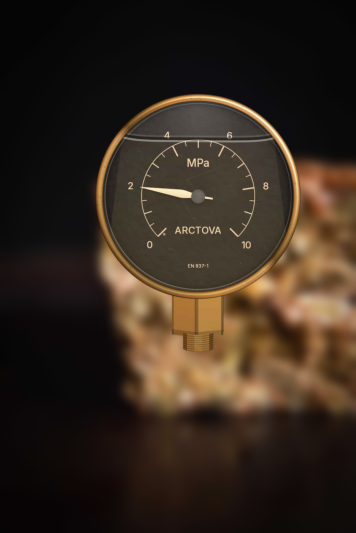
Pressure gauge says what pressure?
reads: 2 MPa
